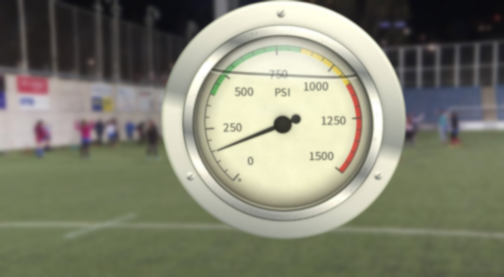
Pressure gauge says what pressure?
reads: 150 psi
